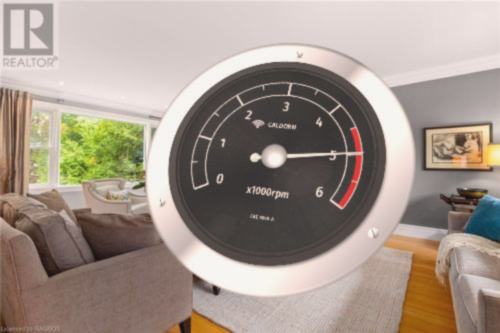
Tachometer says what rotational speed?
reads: 5000 rpm
